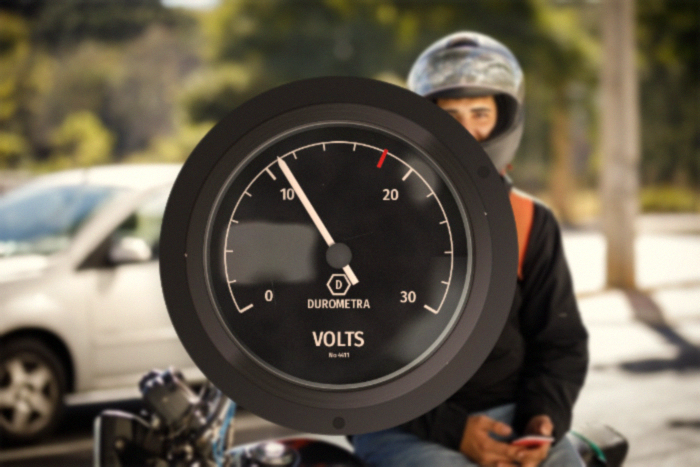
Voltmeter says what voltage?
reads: 11 V
